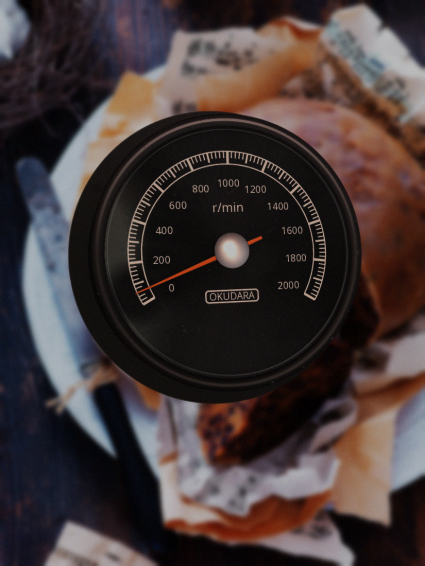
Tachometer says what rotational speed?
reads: 60 rpm
